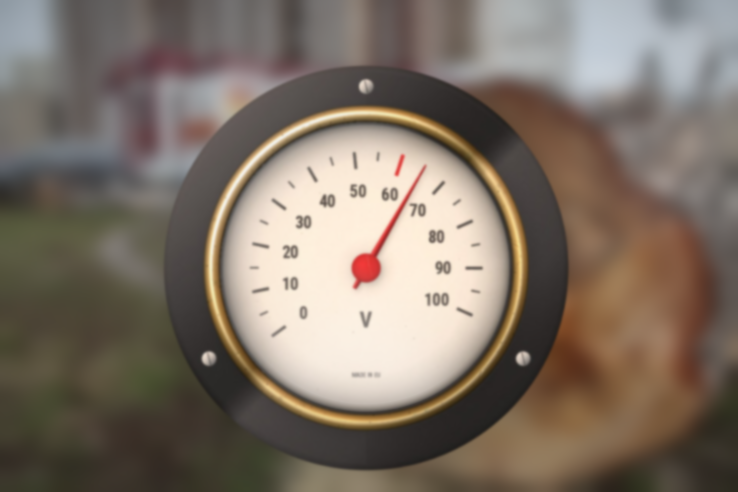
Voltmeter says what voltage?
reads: 65 V
